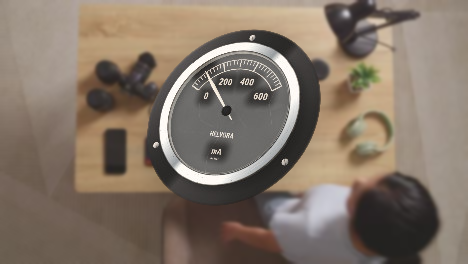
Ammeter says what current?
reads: 100 mA
